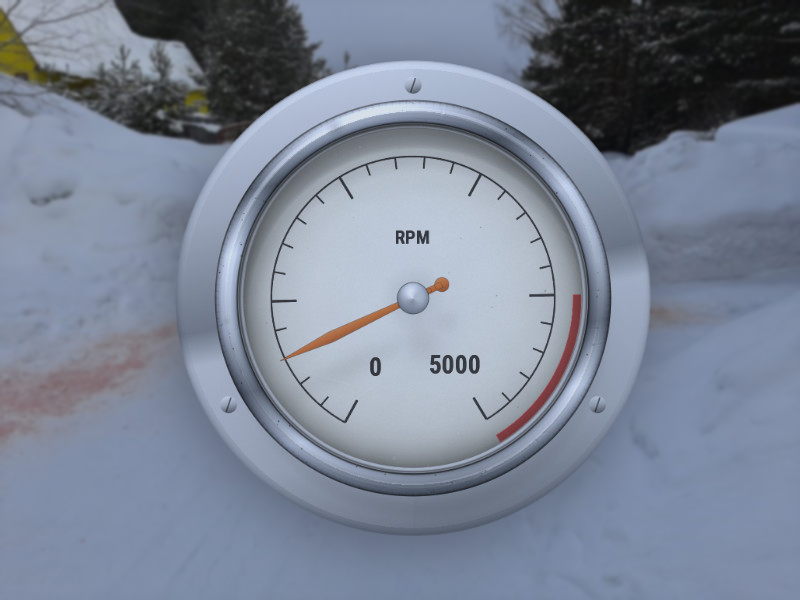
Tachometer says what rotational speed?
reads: 600 rpm
